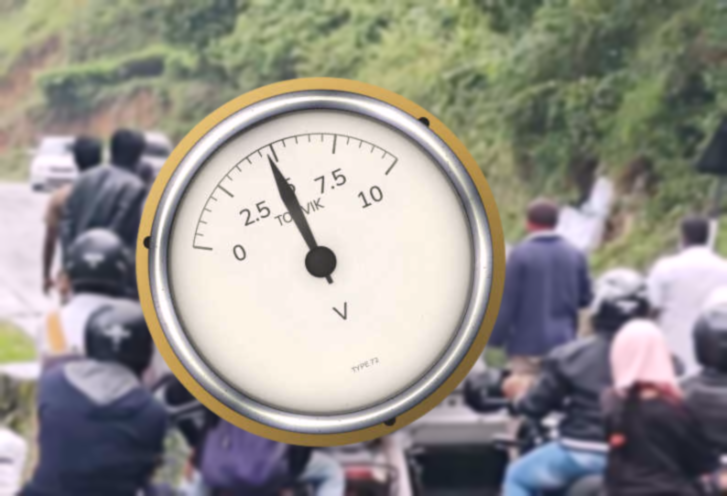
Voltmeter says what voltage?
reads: 4.75 V
